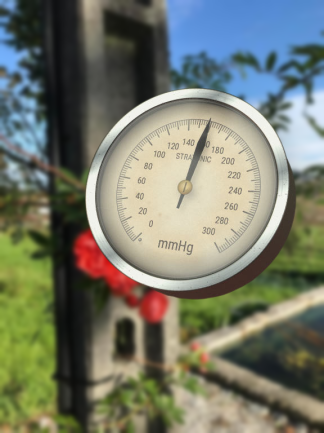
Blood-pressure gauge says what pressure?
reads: 160 mmHg
